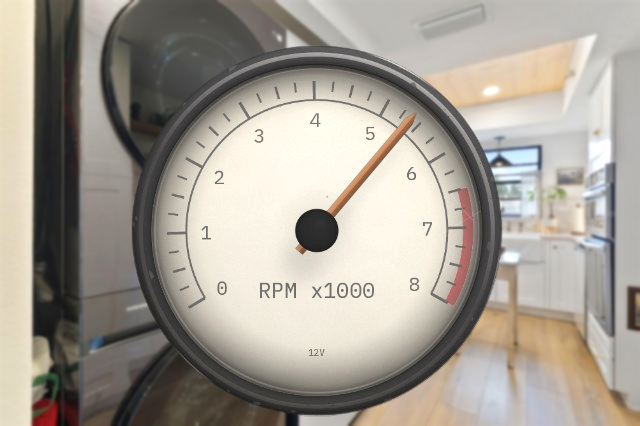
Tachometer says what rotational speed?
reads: 5375 rpm
